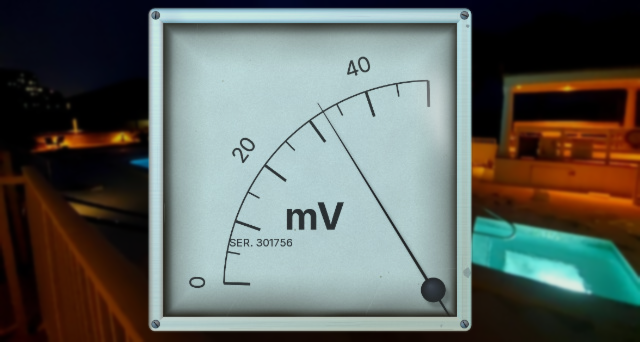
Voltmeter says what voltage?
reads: 32.5 mV
